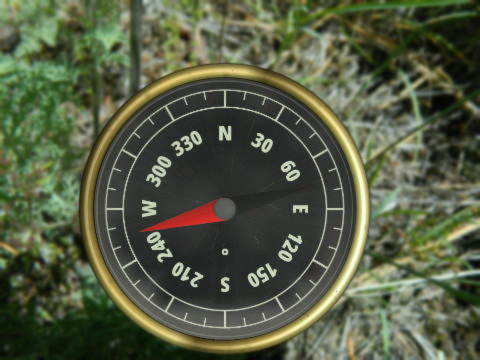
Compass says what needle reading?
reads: 255 °
